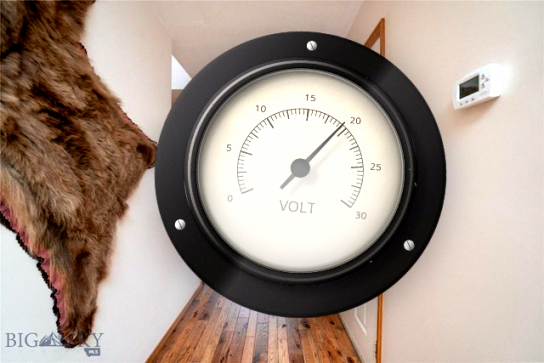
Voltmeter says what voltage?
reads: 19.5 V
